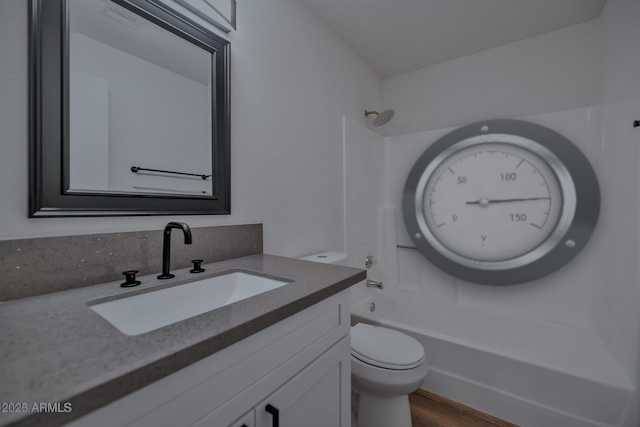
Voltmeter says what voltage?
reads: 130 V
